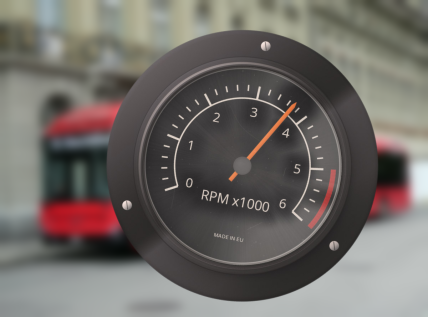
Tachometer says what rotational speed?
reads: 3700 rpm
